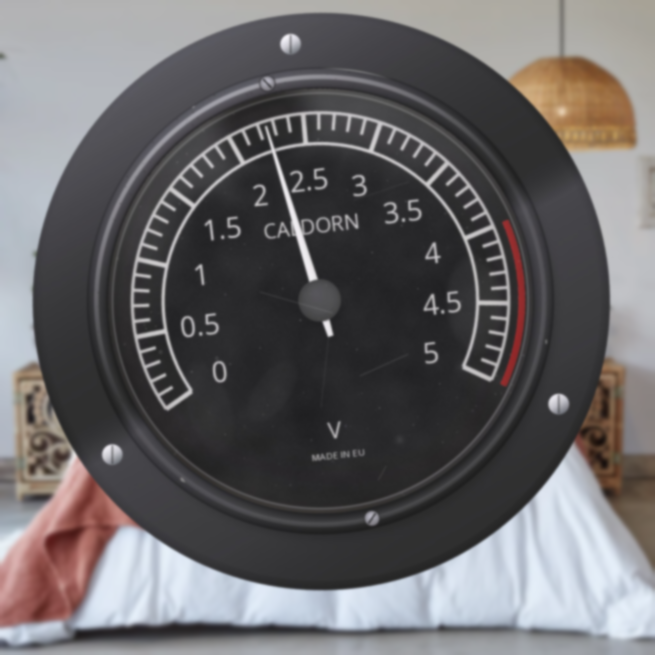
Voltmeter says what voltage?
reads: 2.25 V
